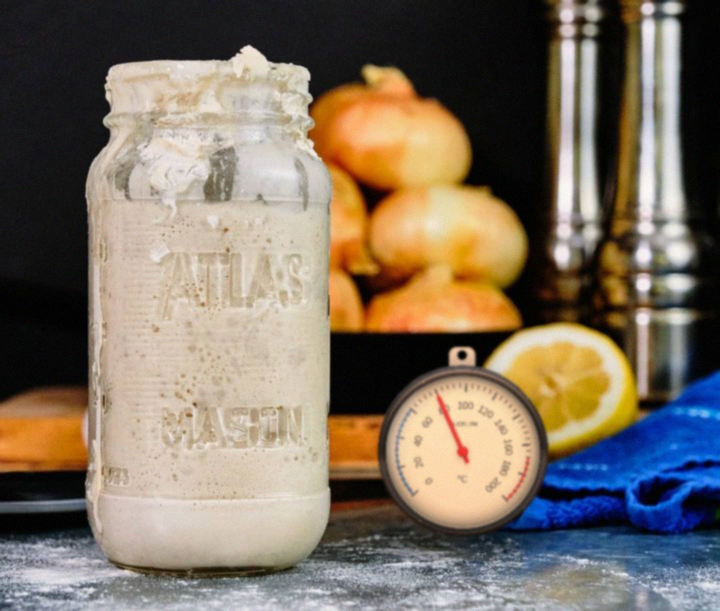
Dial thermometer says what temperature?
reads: 80 °C
